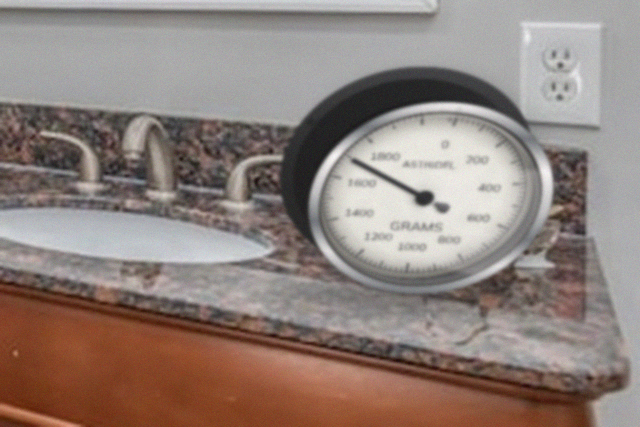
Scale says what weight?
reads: 1700 g
